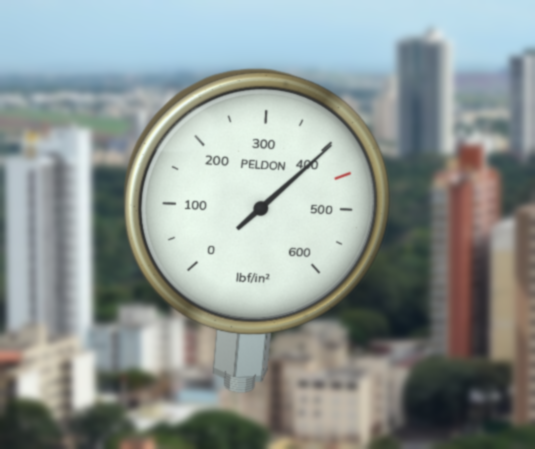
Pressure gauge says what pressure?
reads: 400 psi
